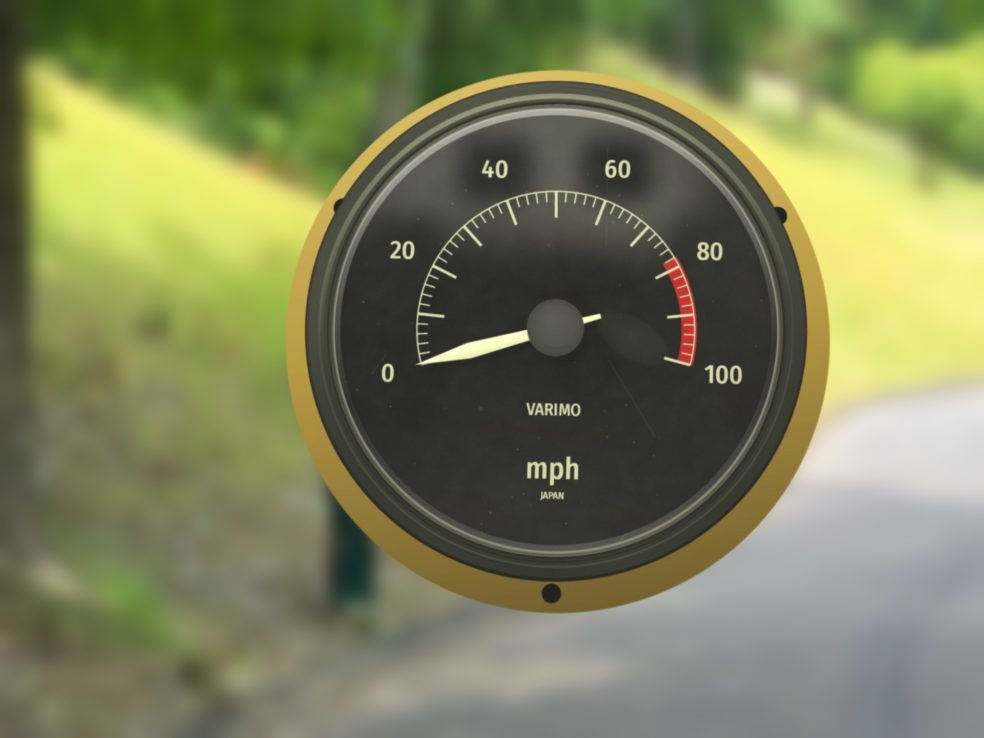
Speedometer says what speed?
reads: 0 mph
